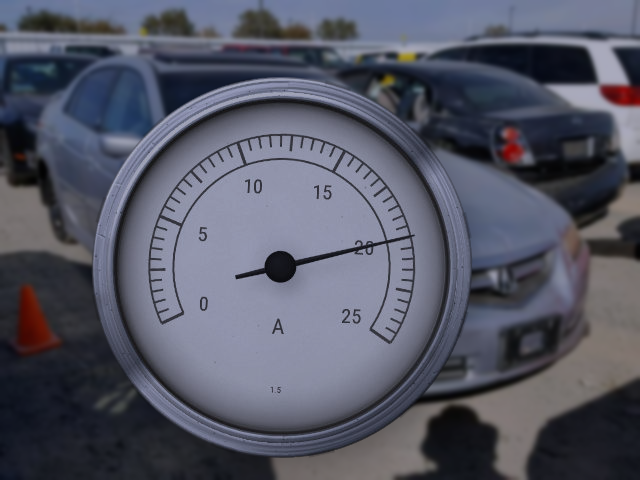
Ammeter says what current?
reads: 20 A
